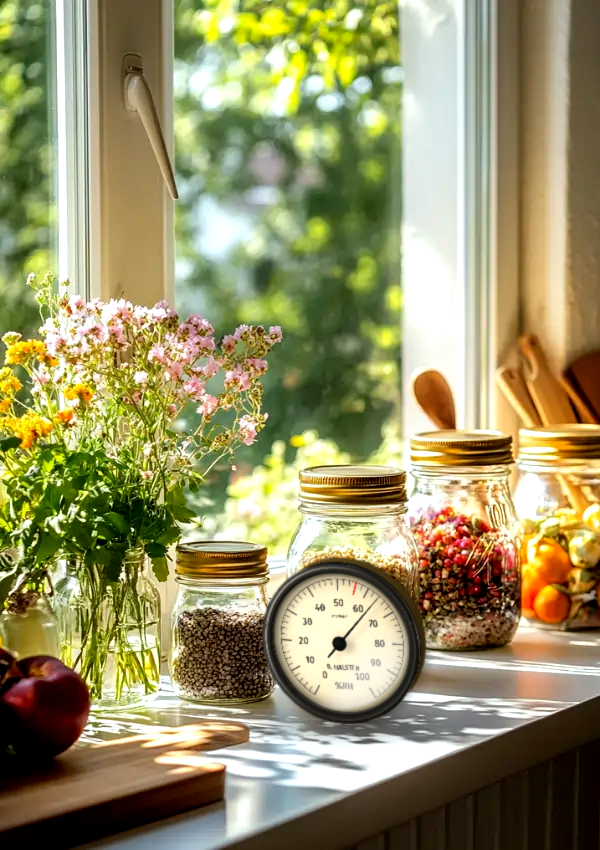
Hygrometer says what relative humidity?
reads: 64 %
